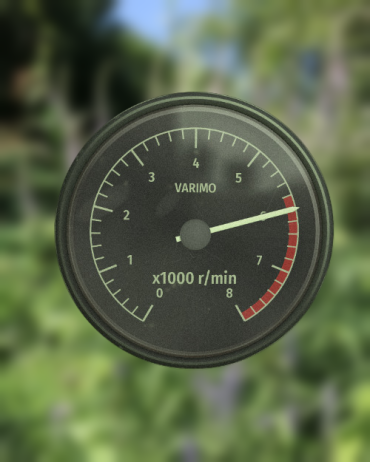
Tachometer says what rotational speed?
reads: 6000 rpm
